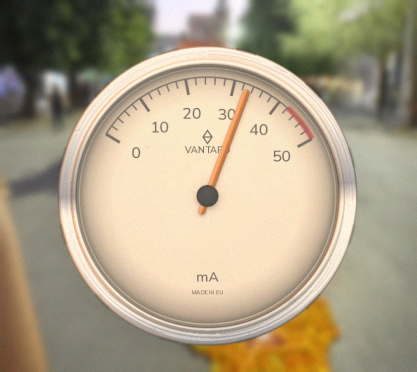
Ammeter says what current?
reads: 33 mA
